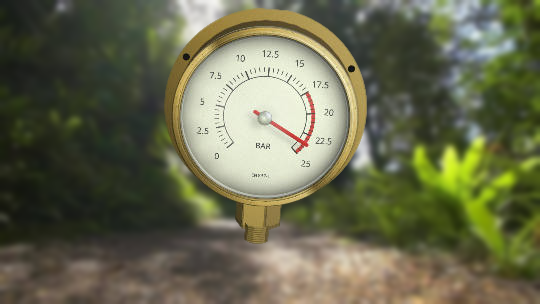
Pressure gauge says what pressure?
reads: 23.5 bar
